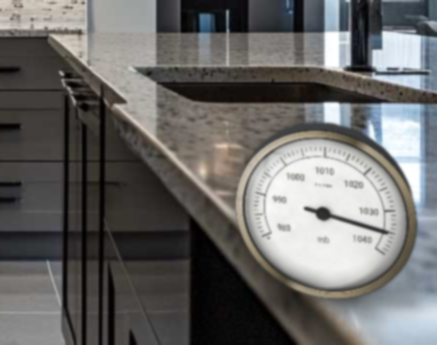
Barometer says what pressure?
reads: 1035 mbar
